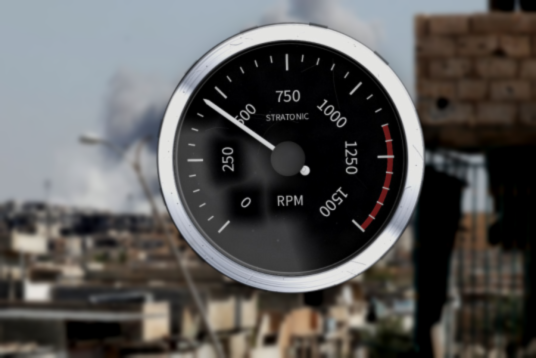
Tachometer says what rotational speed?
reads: 450 rpm
